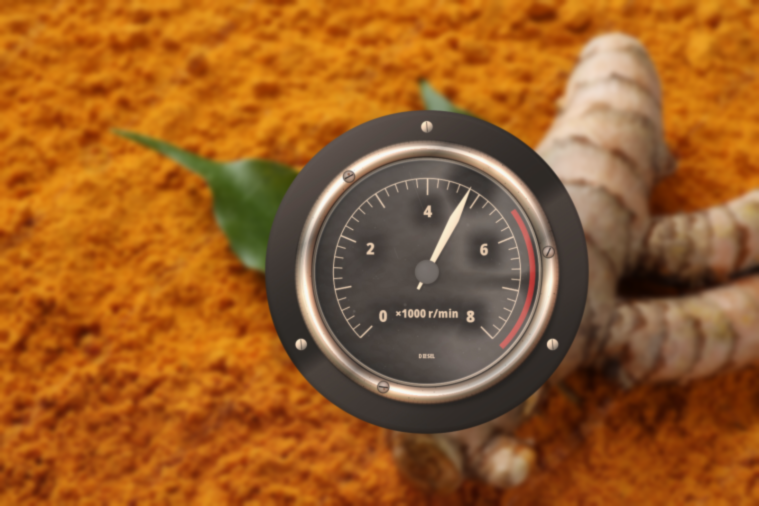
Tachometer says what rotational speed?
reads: 4800 rpm
